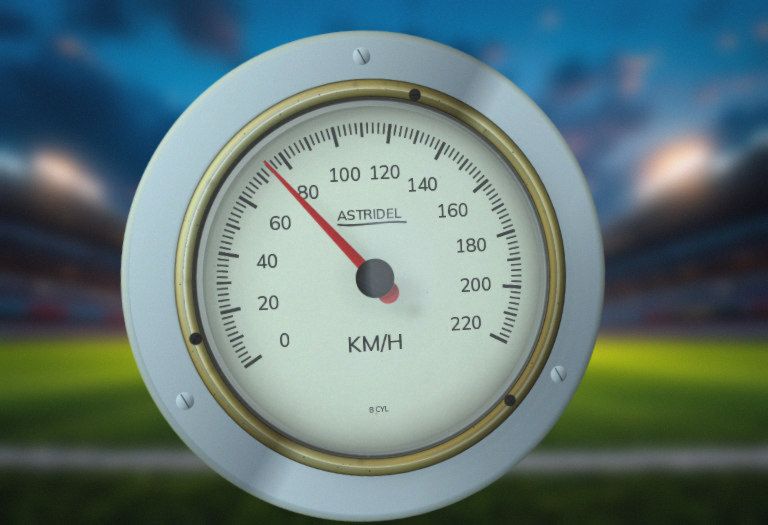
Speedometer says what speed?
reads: 74 km/h
